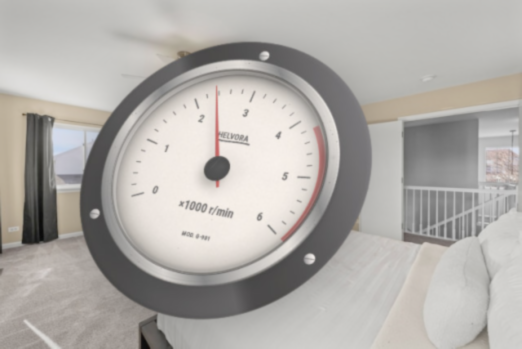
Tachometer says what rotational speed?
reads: 2400 rpm
